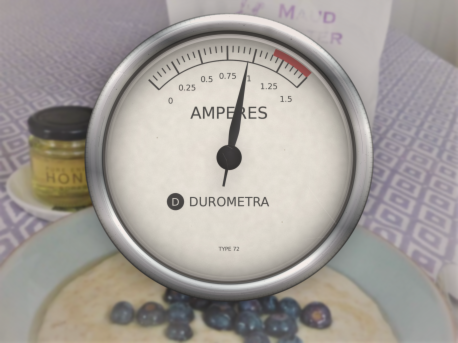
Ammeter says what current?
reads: 0.95 A
